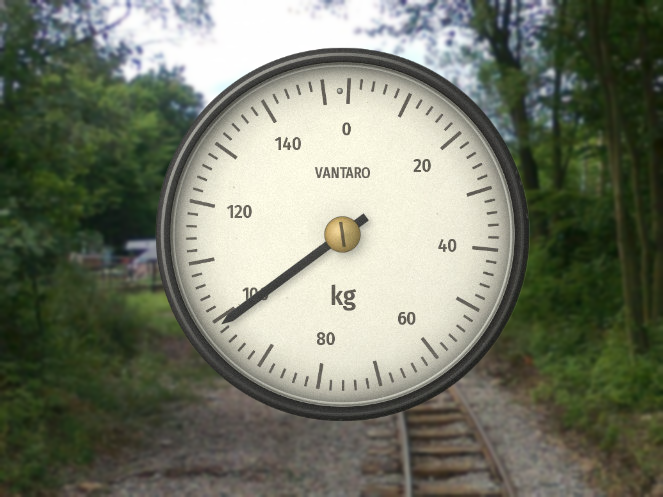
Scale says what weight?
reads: 99 kg
